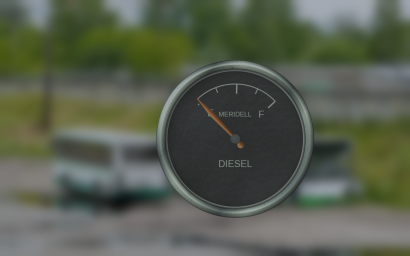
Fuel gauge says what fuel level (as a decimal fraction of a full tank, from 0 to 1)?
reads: 0
